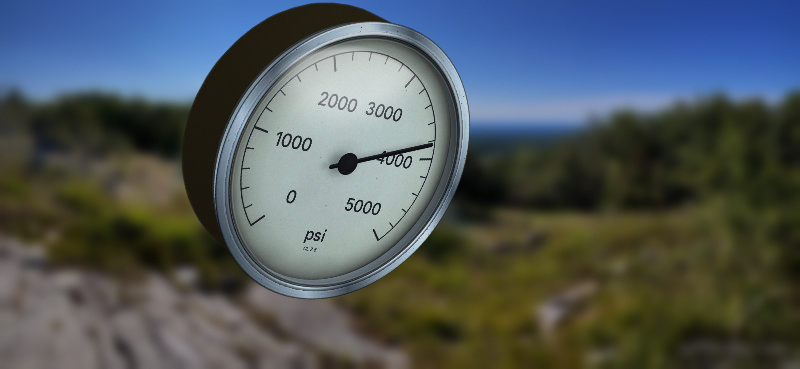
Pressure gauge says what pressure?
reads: 3800 psi
